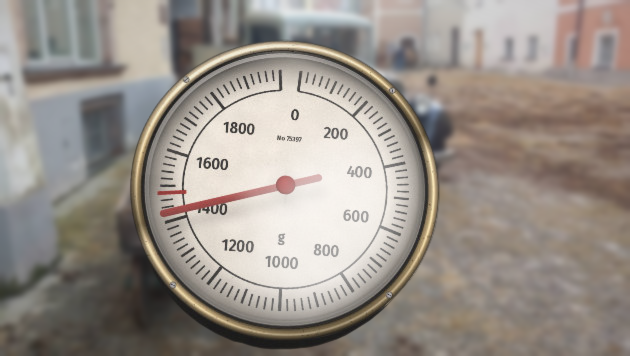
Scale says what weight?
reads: 1420 g
